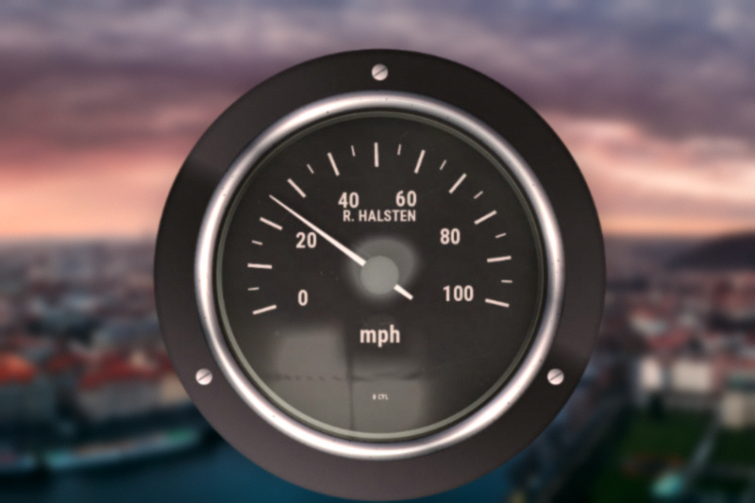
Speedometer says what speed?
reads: 25 mph
